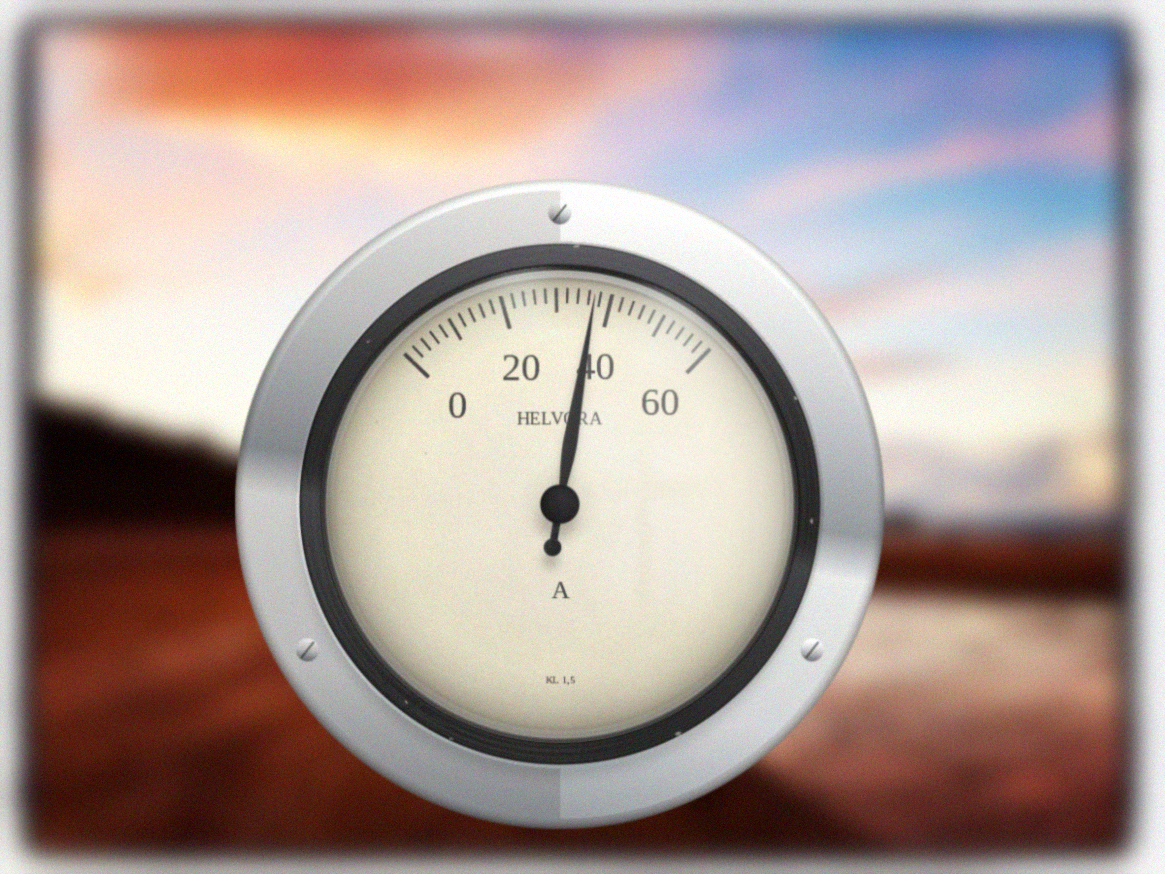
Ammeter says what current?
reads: 37 A
